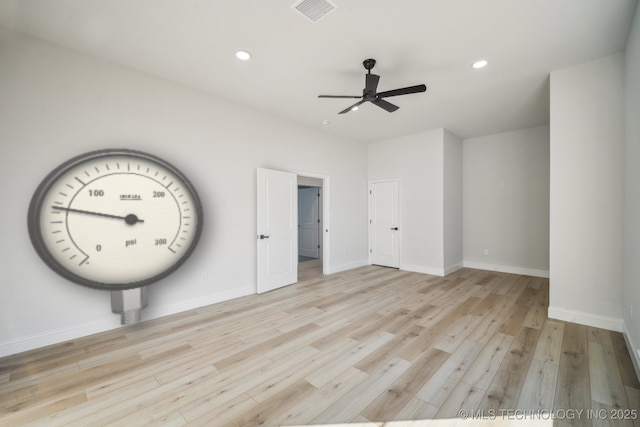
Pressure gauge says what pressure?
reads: 65 psi
